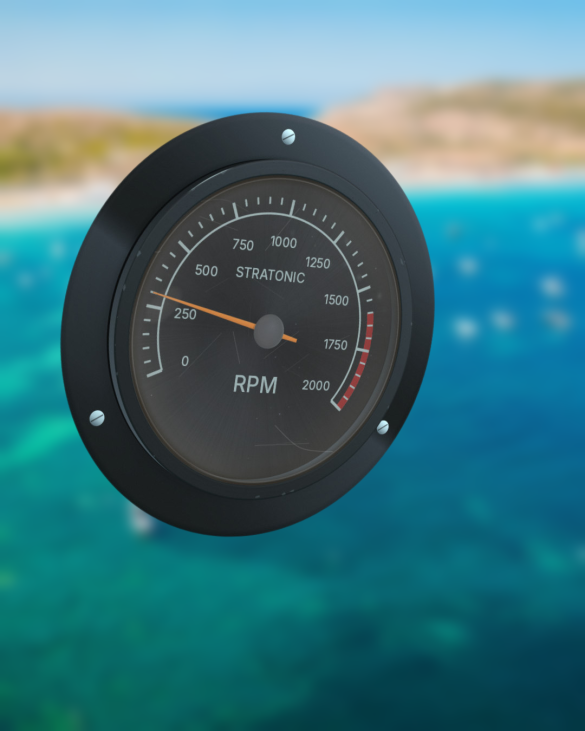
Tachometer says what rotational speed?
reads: 300 rpm
